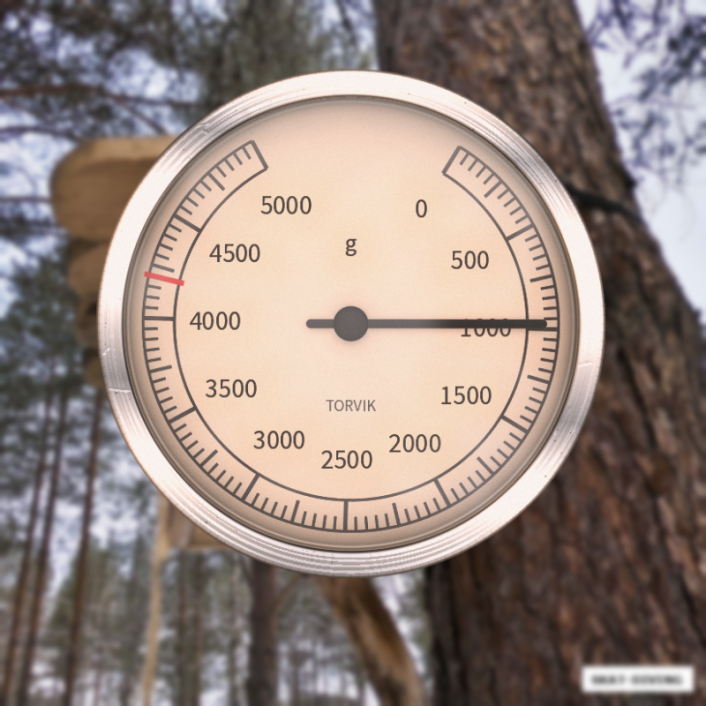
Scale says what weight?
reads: 975 g
